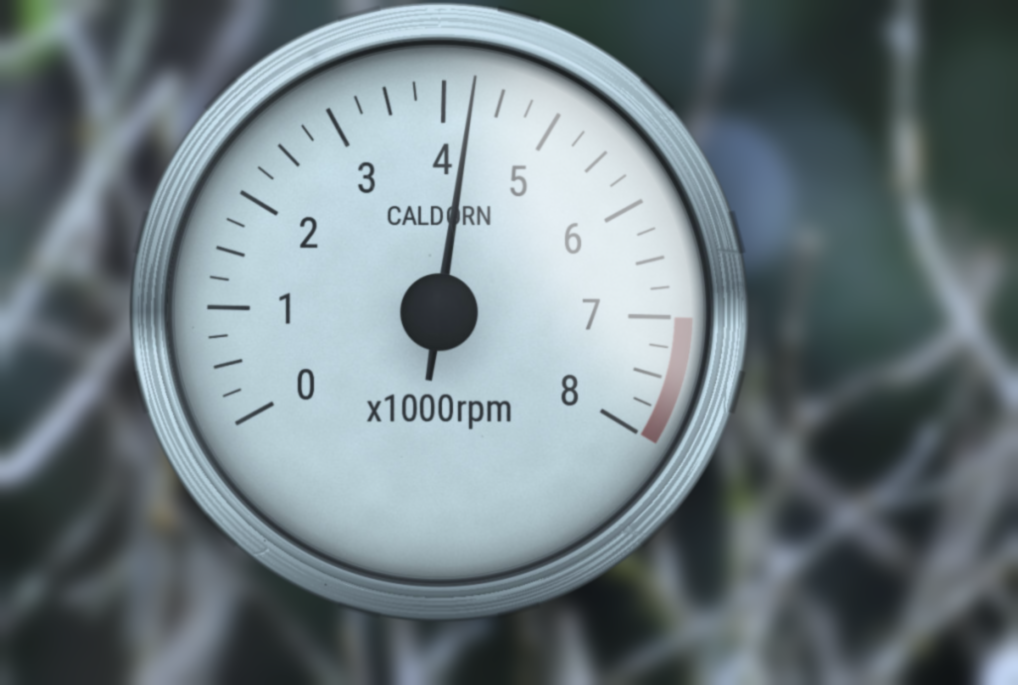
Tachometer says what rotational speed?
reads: 4250 rpm
